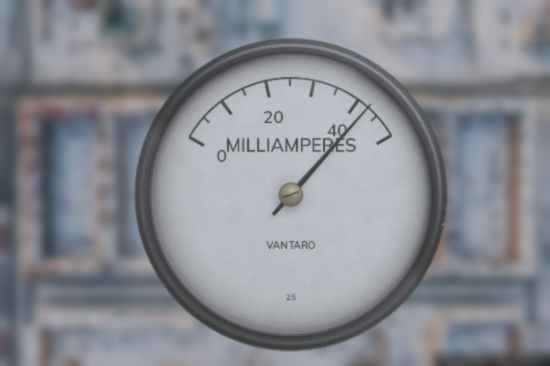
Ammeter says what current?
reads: 42.5 mA
